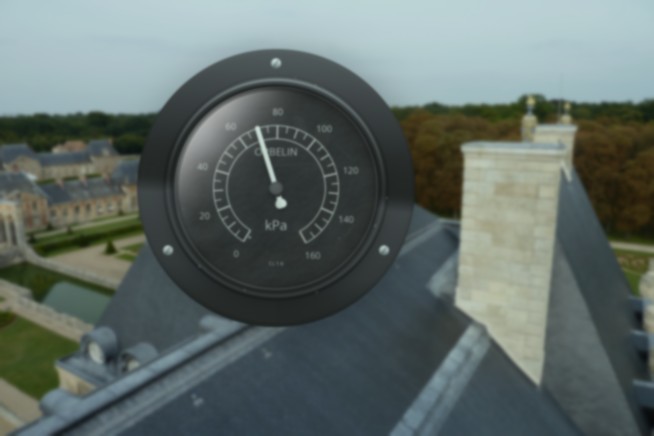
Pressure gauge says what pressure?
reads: 70 kPa
